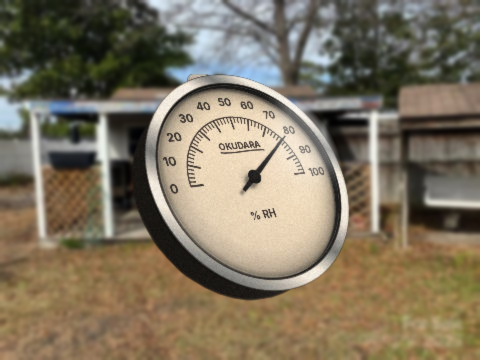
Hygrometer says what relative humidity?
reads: 80 %
